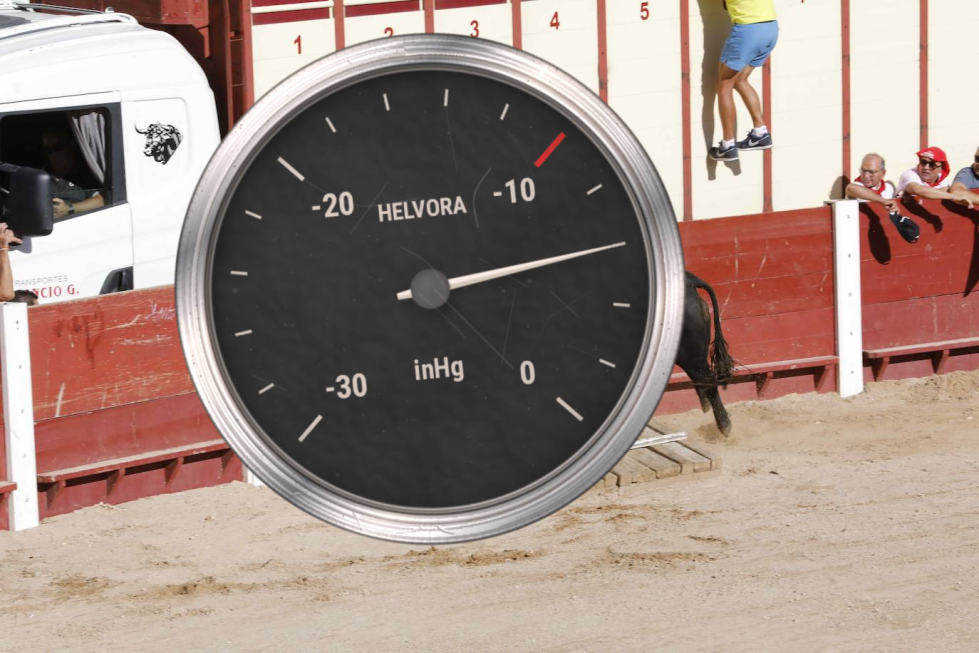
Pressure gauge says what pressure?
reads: -6 inHg
